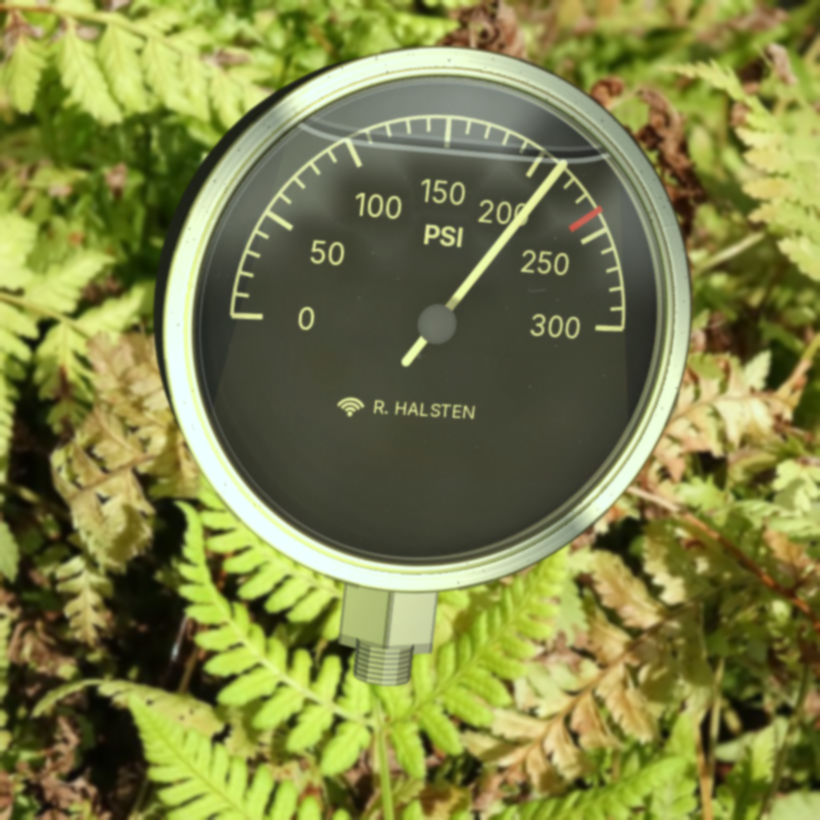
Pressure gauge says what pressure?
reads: 210 psi
